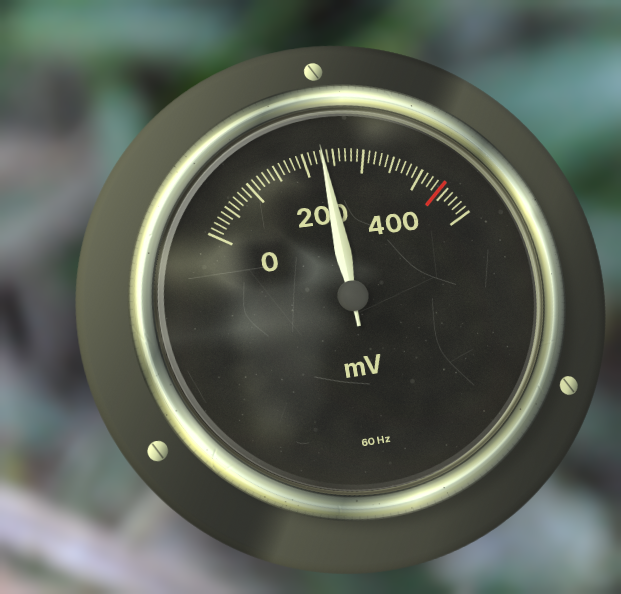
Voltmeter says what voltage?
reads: 230 mV
